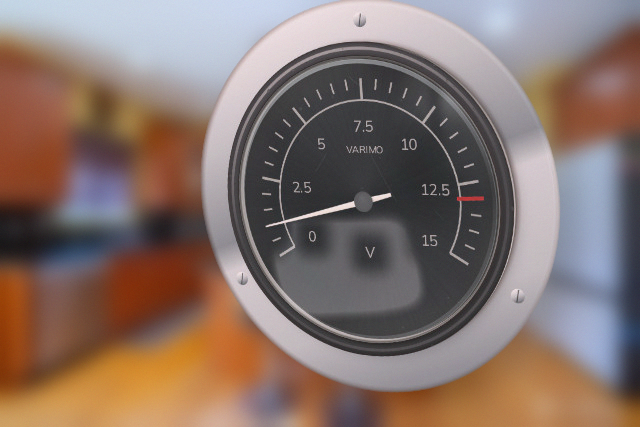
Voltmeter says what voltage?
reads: 1 V
